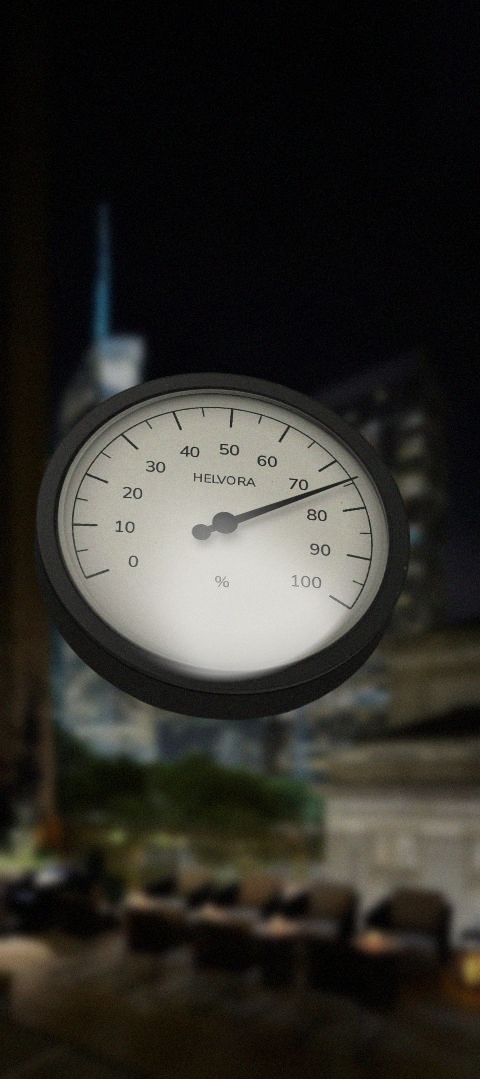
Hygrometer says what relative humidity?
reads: 75 %
